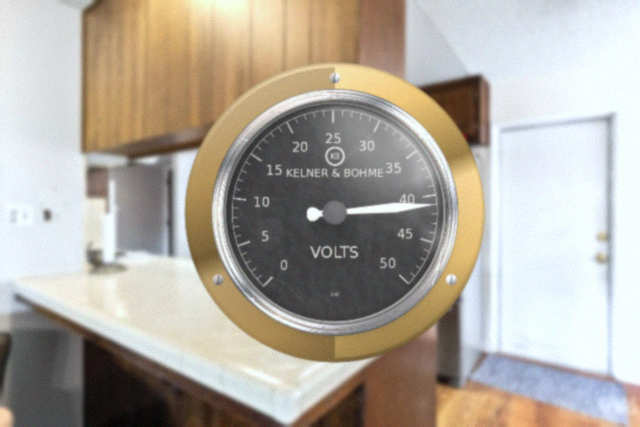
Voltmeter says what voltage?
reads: 41 V
